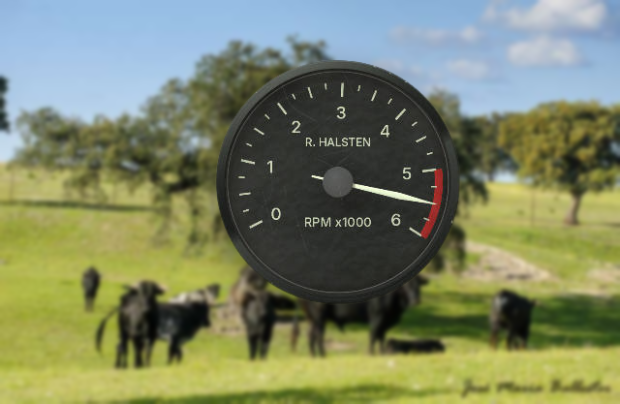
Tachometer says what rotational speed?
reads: 5500 rpm
